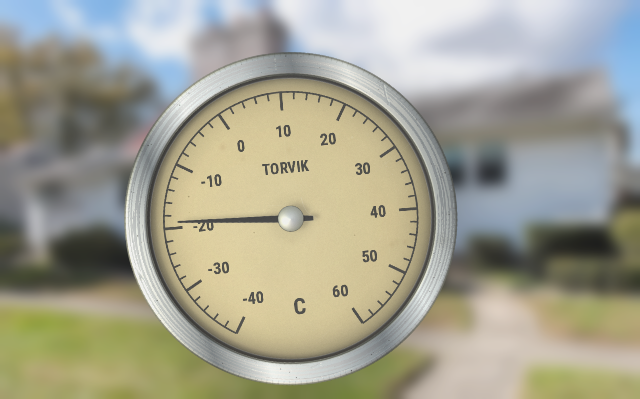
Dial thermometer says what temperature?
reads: -19 °C
